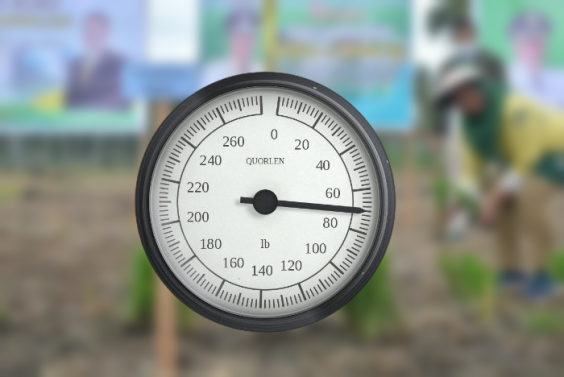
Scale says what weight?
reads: 70 lb
